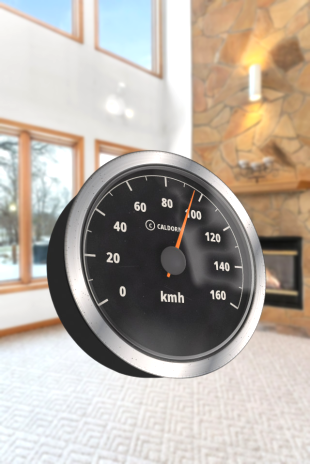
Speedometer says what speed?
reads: 95 km/h
